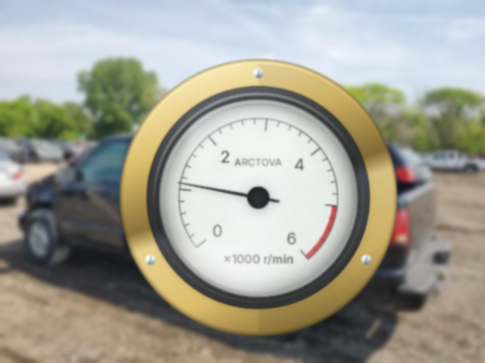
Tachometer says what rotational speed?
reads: 1100 rpm
